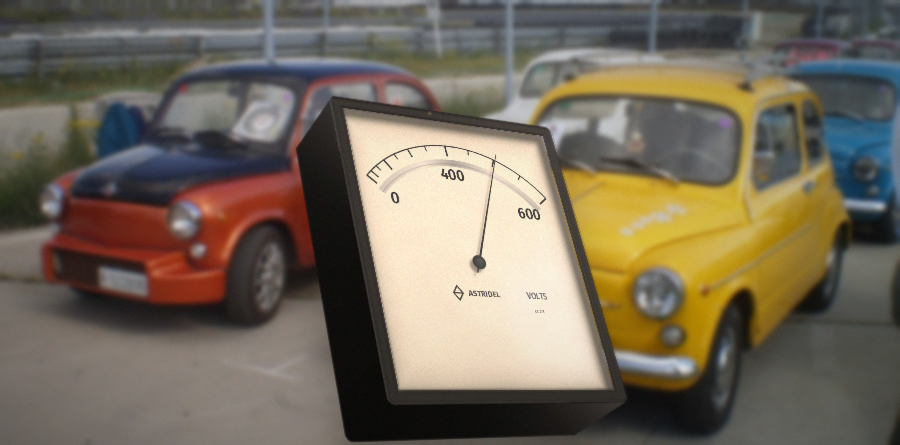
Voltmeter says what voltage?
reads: 500 V
